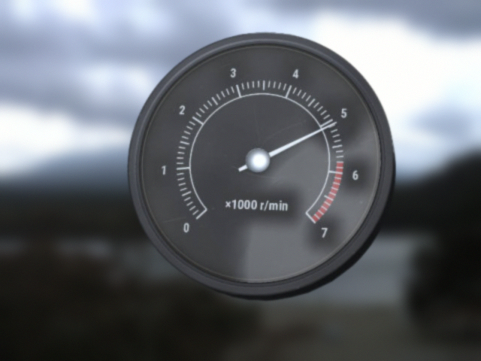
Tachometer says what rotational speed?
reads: 5100 rpm
